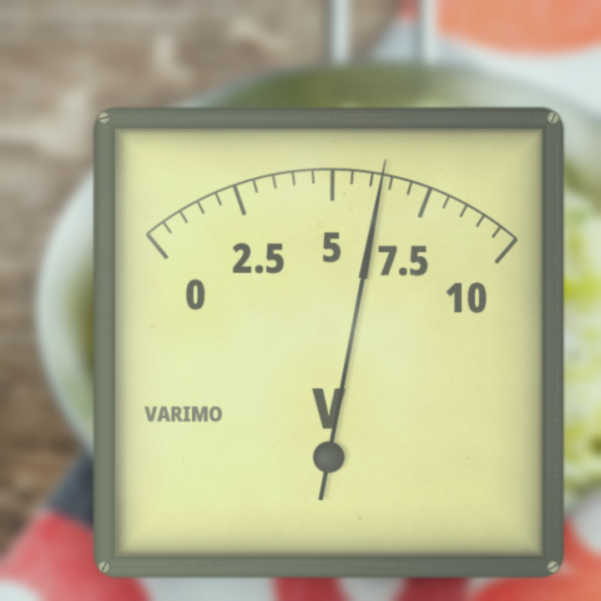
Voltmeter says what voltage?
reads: 6.25 V
